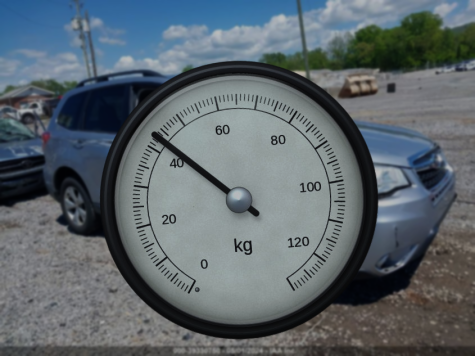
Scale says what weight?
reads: 43 kg
